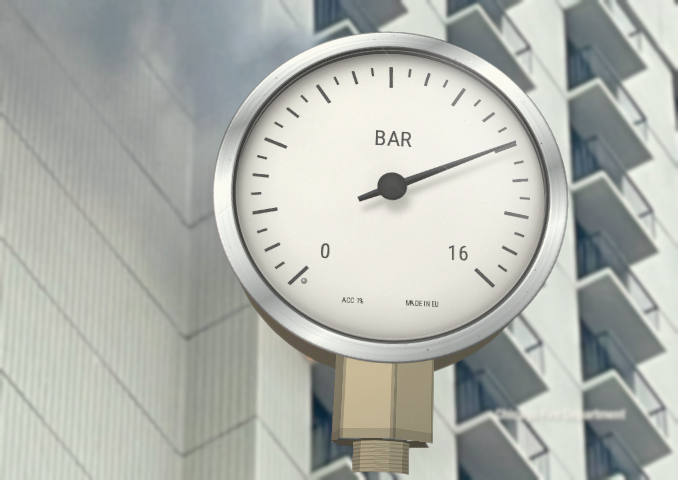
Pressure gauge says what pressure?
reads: 12 bar
